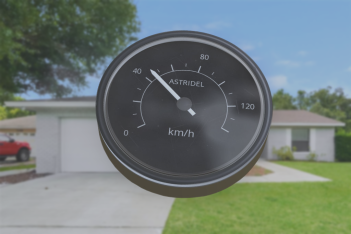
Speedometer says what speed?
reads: 45 km/h
